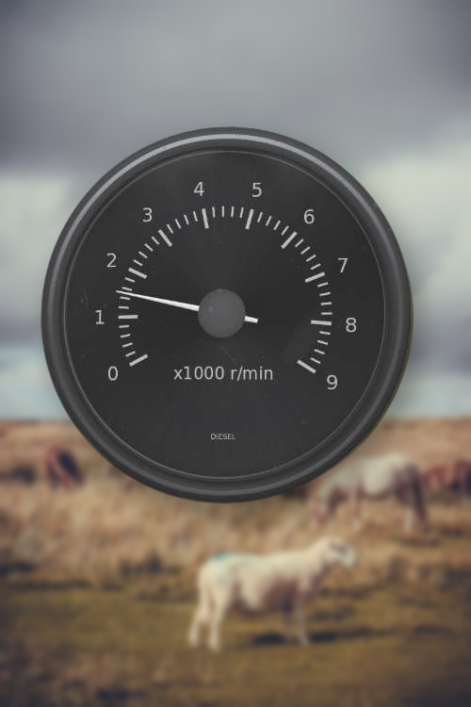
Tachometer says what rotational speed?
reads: 1500 rpm
